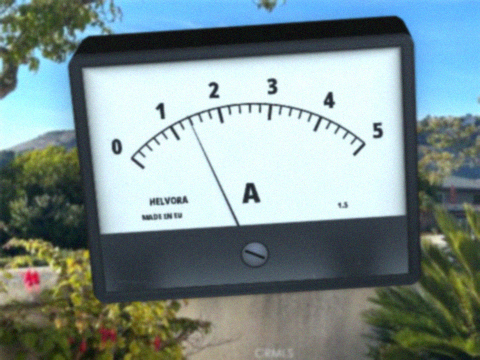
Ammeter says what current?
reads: 1.4 A
